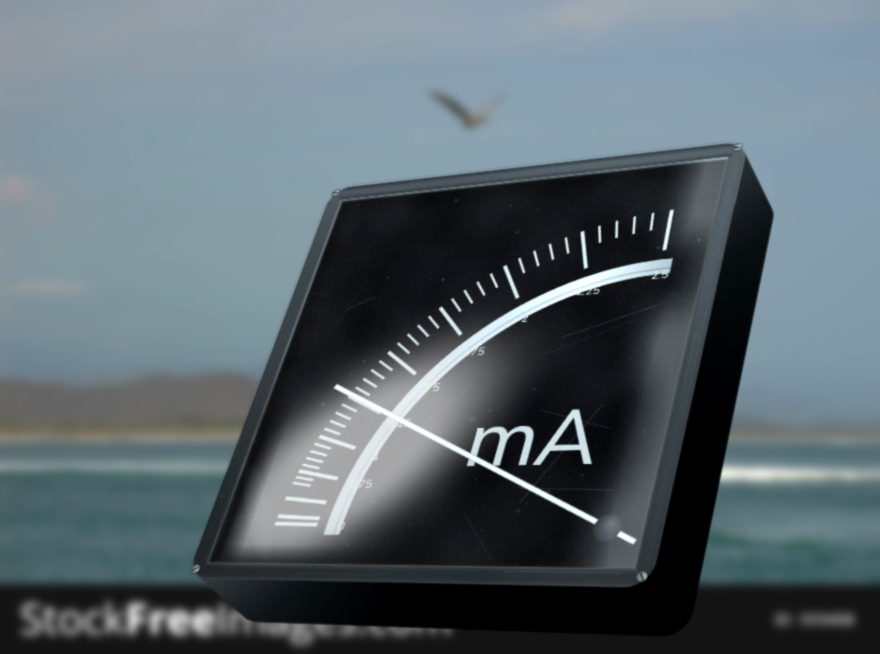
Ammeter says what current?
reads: 1.25 mA
